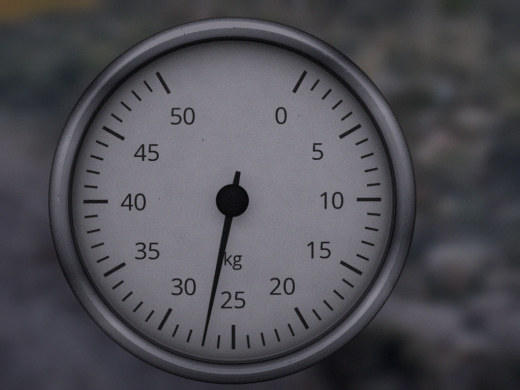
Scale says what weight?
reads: 27 kg
